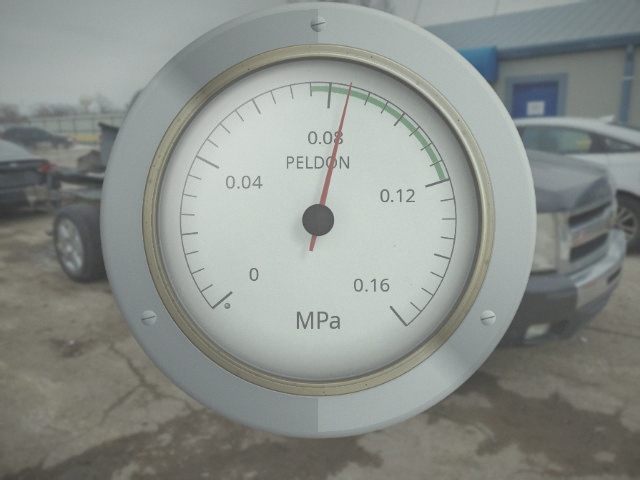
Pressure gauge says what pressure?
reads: 0.085 MPa
